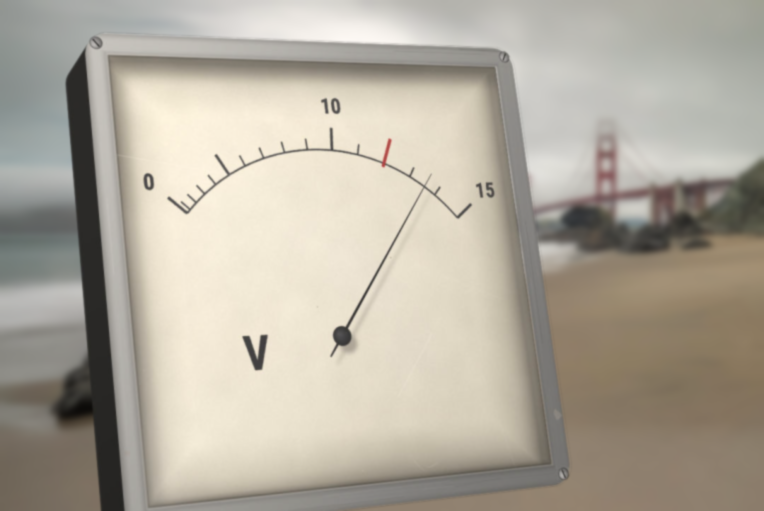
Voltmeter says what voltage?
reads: 13.5 V
